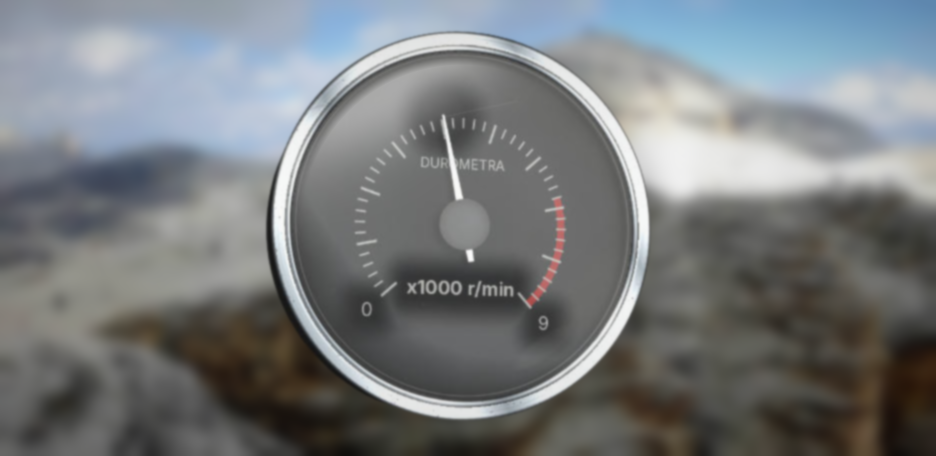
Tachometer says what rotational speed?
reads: 4000 rpm
